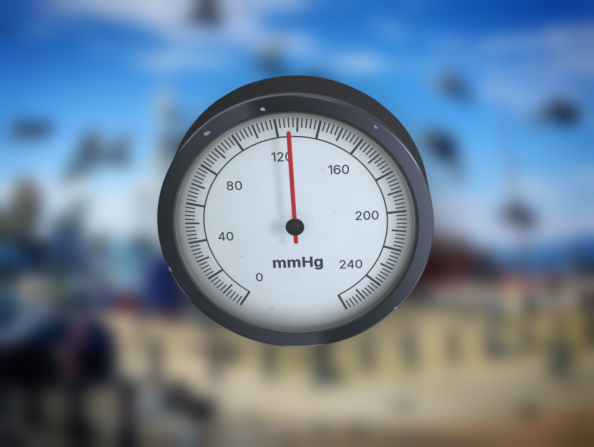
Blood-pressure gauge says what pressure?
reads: 126 mmHg
